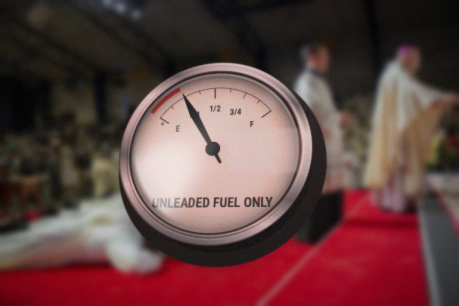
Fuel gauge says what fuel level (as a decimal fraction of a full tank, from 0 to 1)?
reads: 0.25
